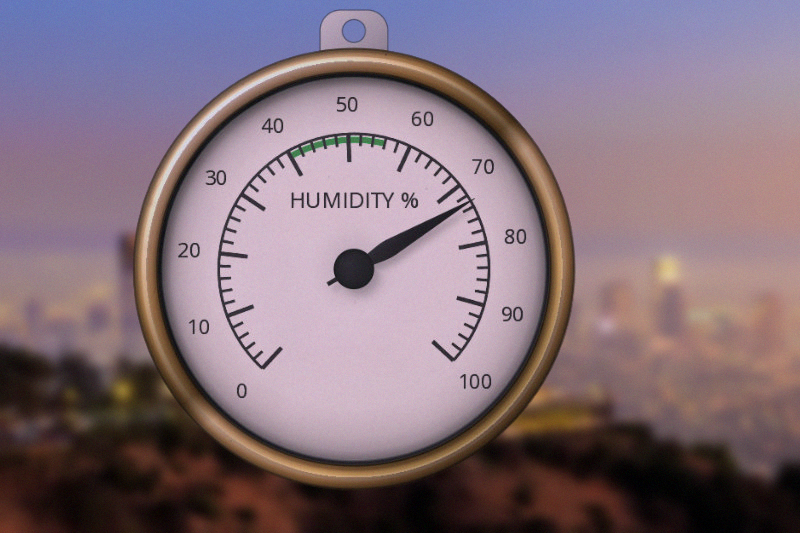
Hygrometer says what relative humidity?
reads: 73 %
